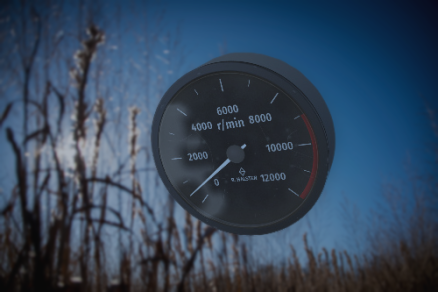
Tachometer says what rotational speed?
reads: 500 rpm
